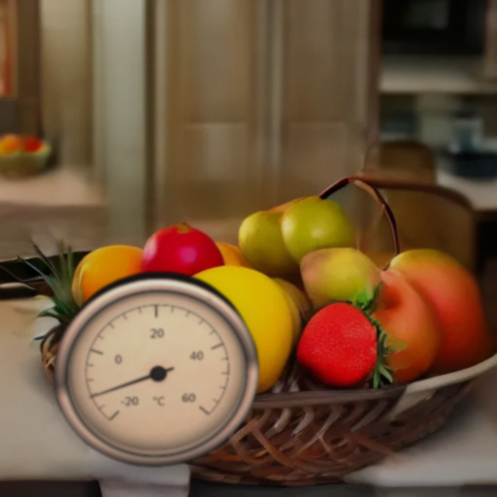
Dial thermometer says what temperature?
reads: -12 °C
